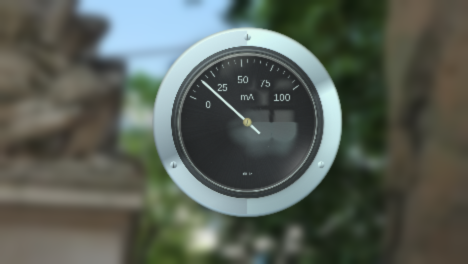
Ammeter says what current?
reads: 15 mA
